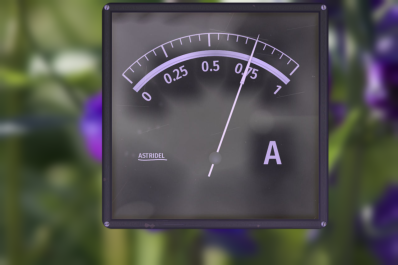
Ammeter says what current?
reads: 0.75 A
